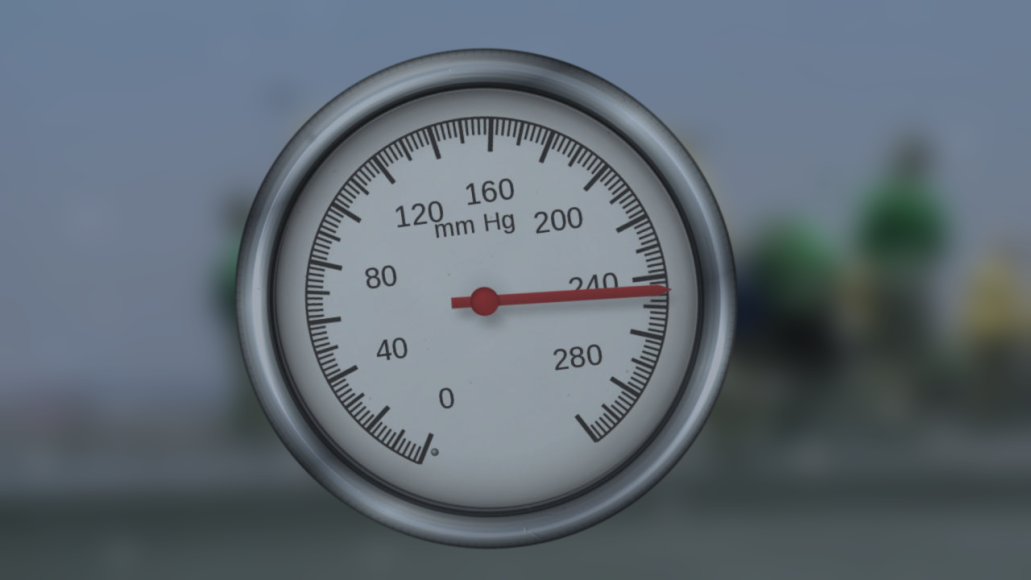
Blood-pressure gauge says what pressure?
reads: 244 mmHg
